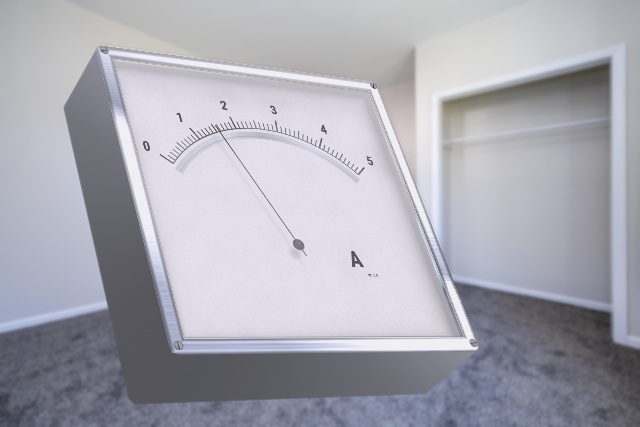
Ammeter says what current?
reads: 1.5 A
